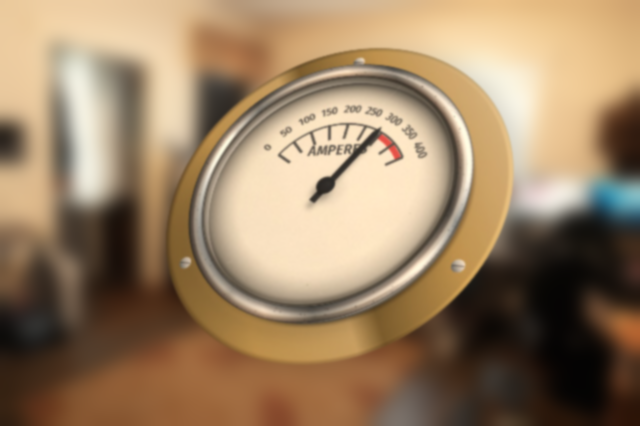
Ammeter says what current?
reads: 300 A
